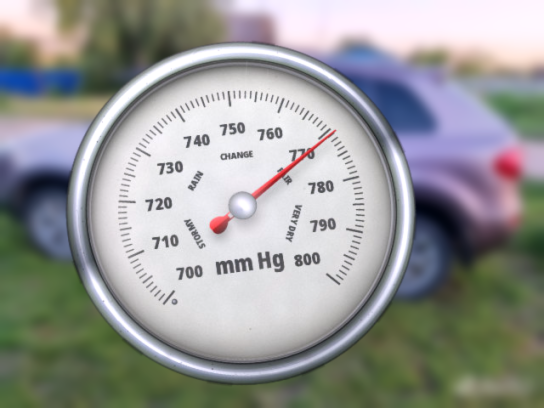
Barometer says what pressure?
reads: 771 mmHg
